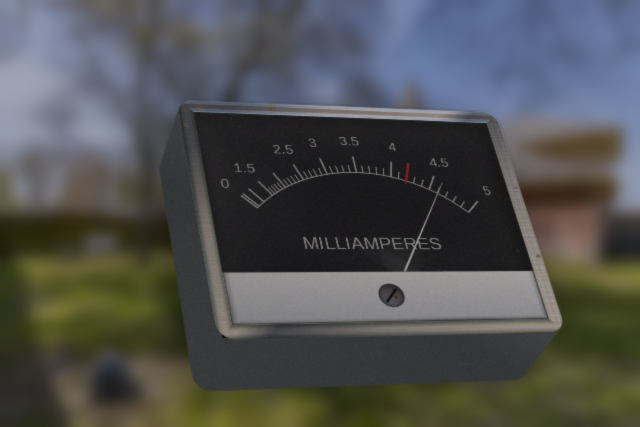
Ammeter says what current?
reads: 4.6 mA
